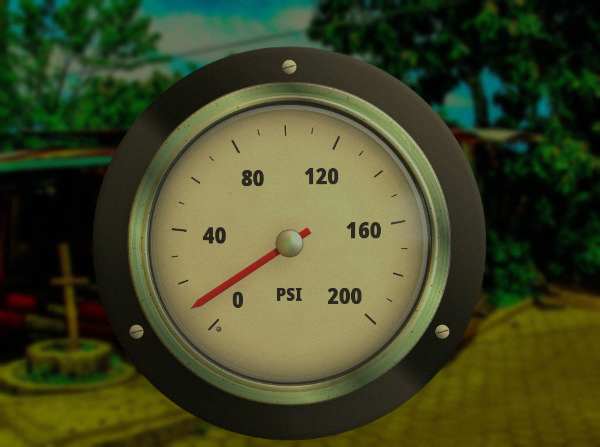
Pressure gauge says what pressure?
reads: 10 psi
